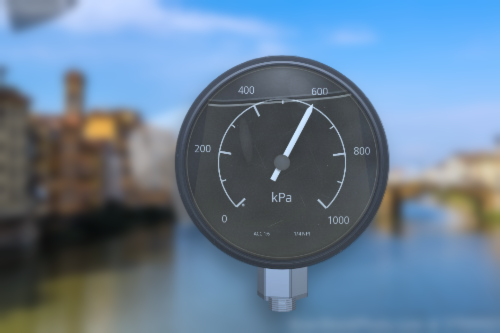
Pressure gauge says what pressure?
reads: 600 kPa
